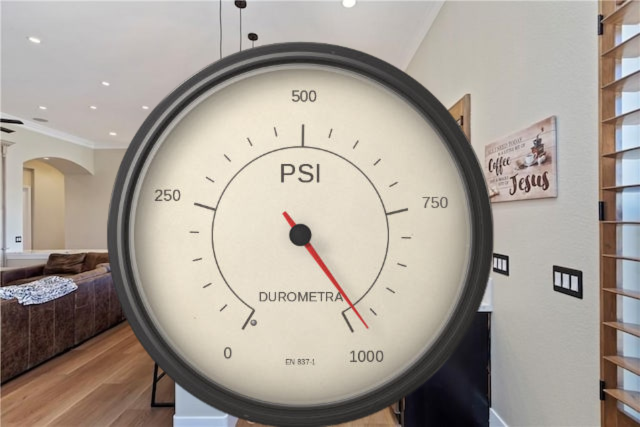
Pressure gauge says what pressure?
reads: 975 psi
